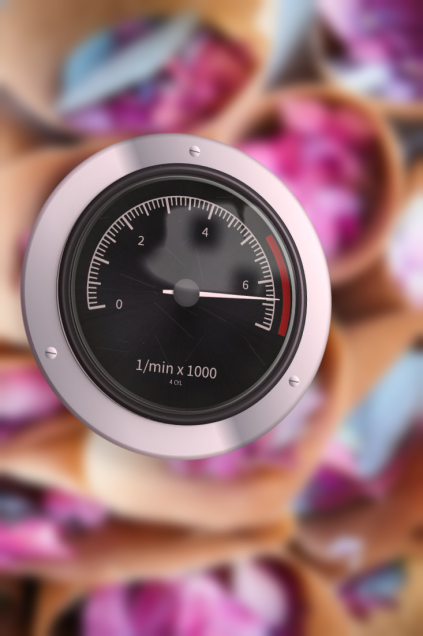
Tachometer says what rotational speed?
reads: 6400 rpm
